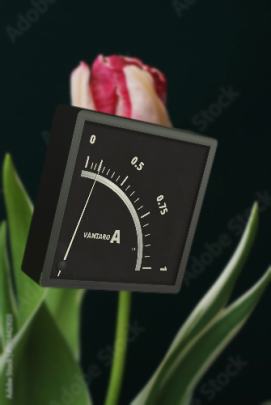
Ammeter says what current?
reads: 0.25 A
